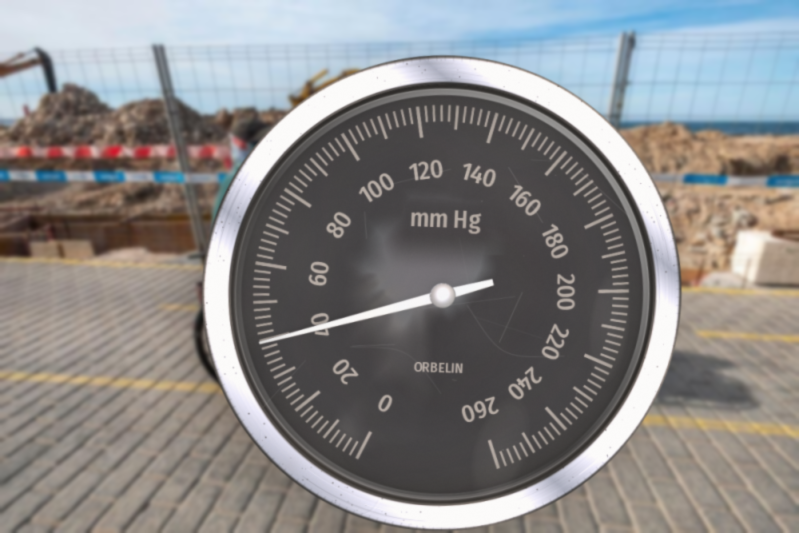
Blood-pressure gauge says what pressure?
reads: 40 mmHg
